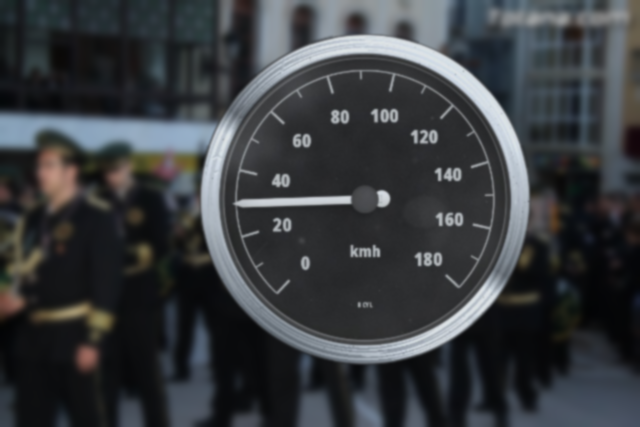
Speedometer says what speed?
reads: 30 km/h
